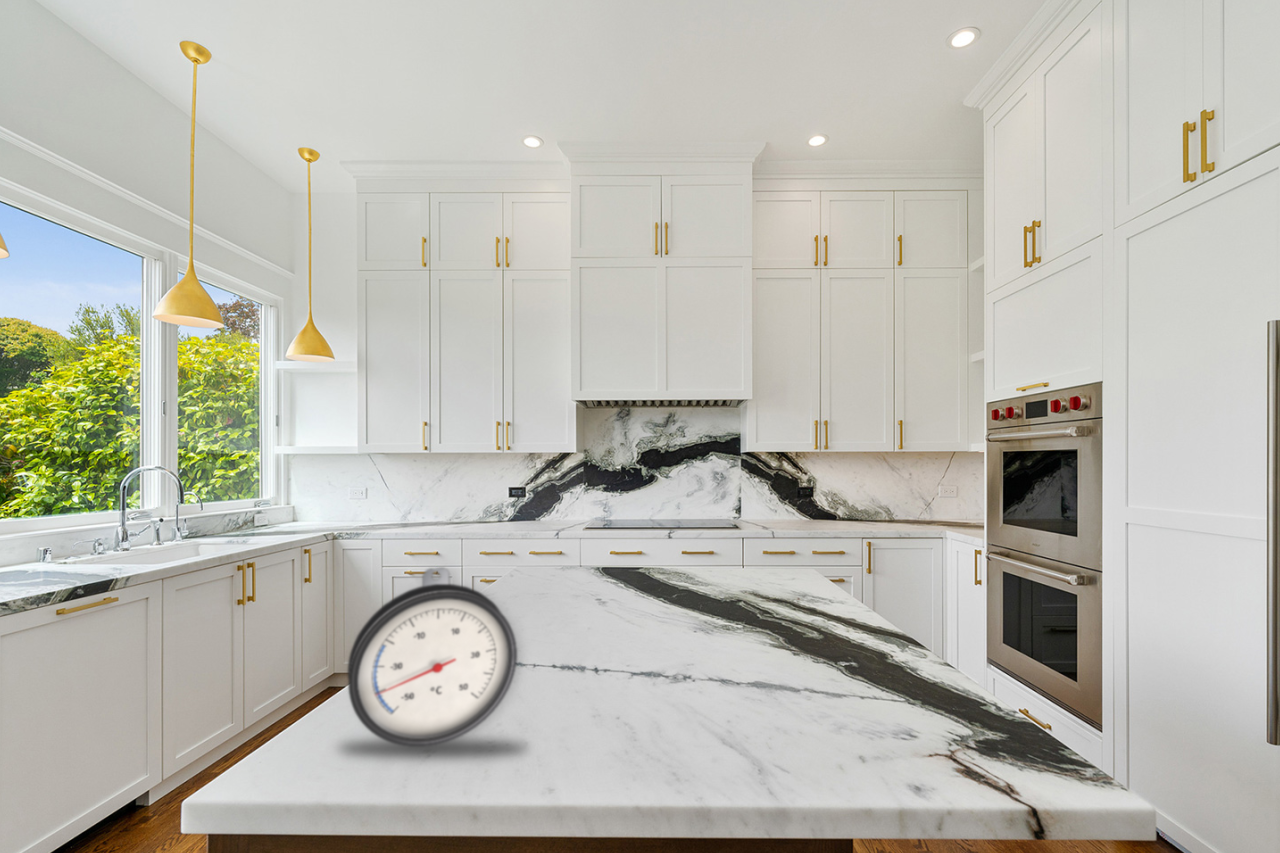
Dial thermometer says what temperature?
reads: -40 °C
